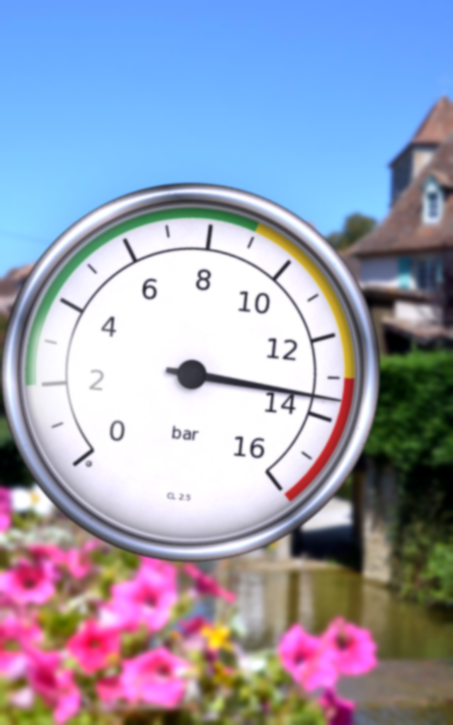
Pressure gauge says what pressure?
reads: 13.5 bar
